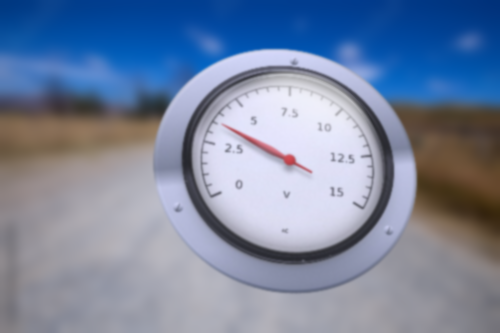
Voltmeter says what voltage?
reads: 3.5 V
